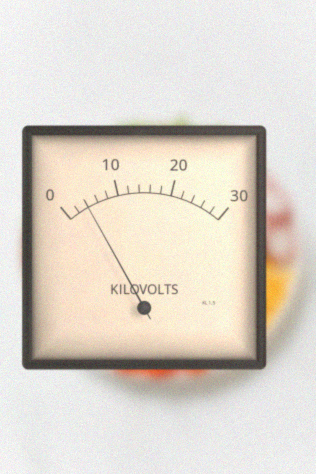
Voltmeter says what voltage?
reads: 4 kV
